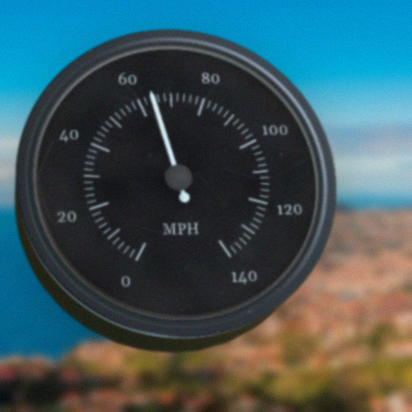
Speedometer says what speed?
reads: 64 mph
